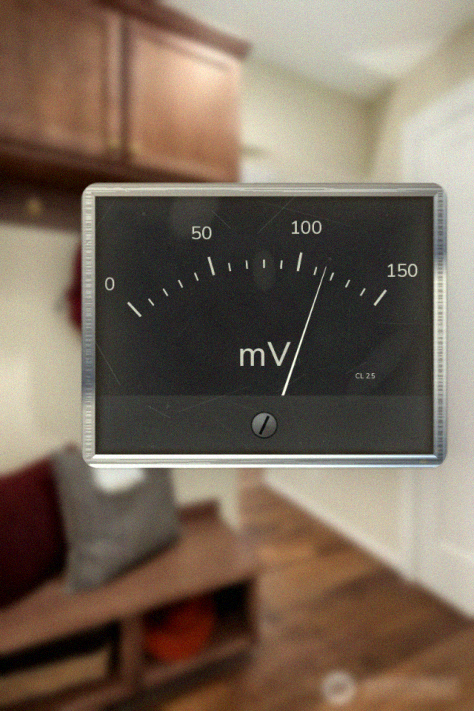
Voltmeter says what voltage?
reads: 115 mV
